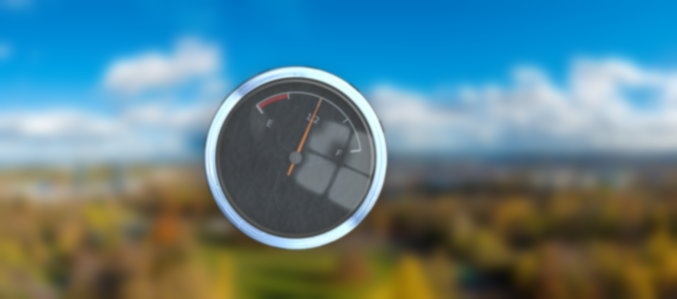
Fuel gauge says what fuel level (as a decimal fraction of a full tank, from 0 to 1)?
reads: 0.5
